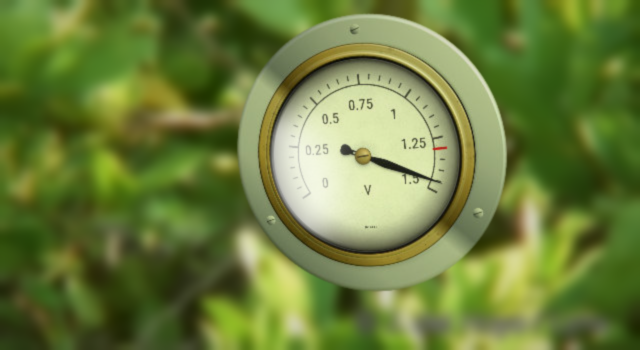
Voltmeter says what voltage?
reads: 1.45 V
